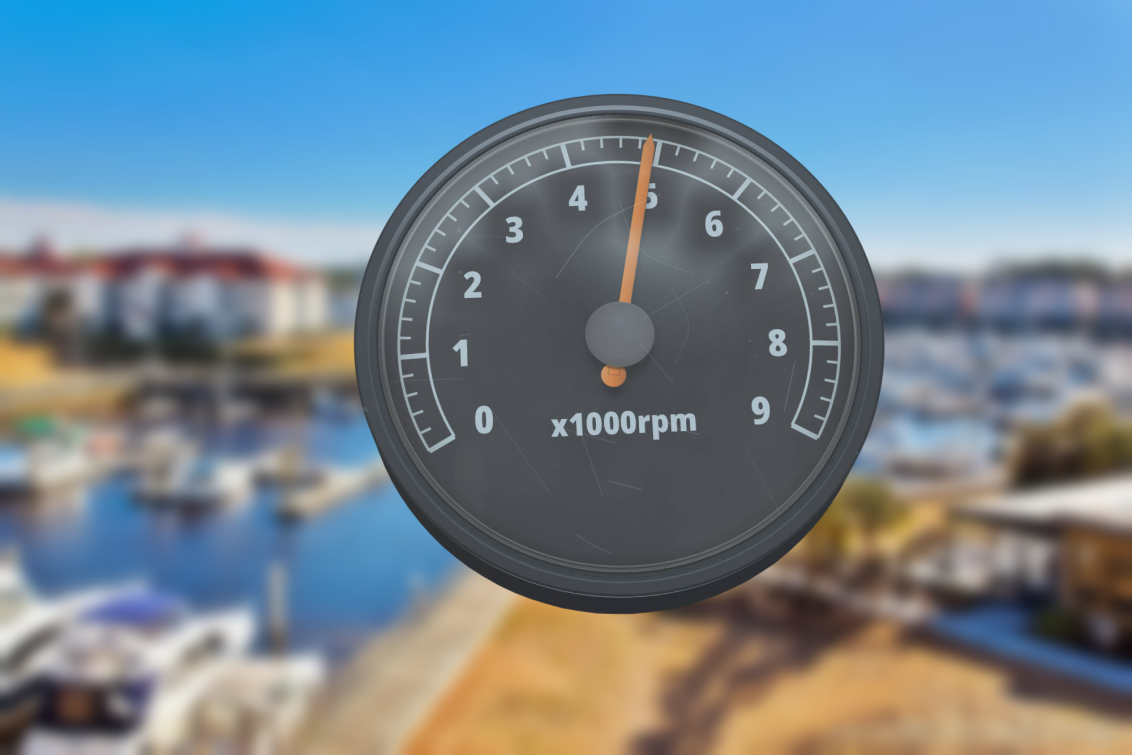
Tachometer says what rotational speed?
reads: 4900 rpm
